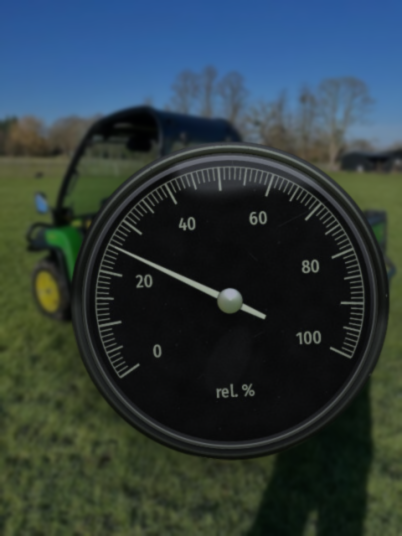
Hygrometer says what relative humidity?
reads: 25 %
